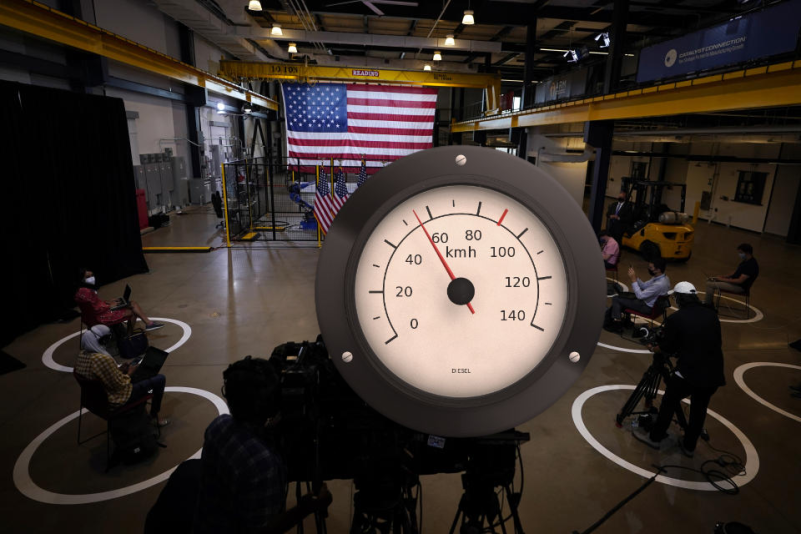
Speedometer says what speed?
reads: 55 km/h
